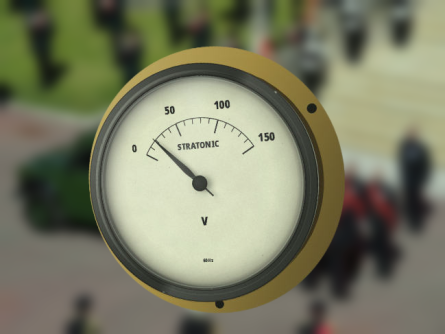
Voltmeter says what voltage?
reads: 20 V
